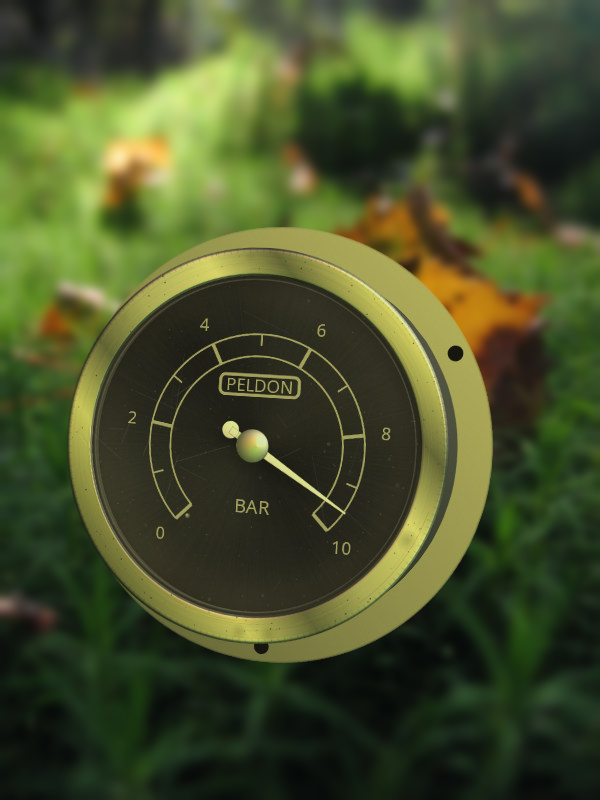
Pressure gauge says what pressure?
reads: 9.5 bar
